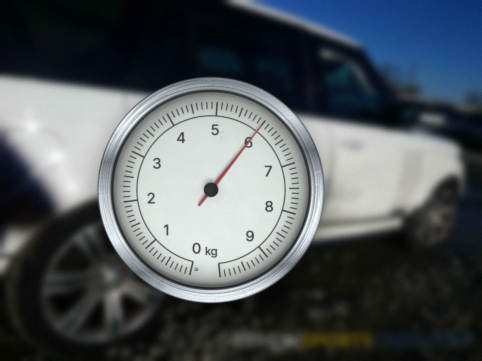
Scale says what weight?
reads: 6 kg
